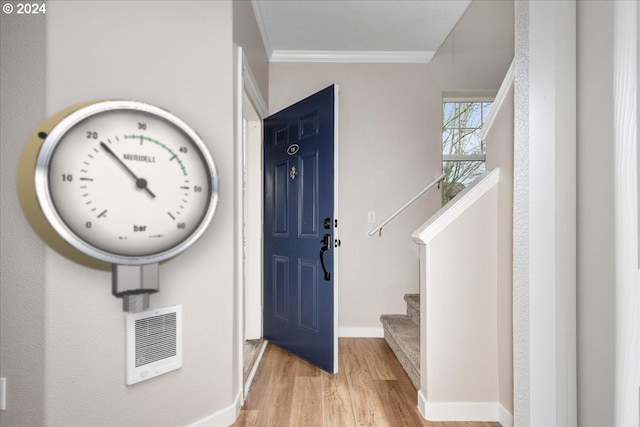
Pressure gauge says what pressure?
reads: 20 bar
